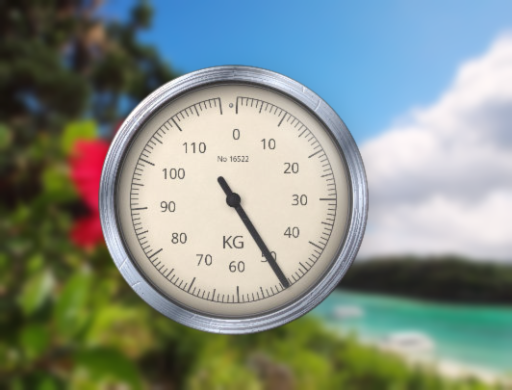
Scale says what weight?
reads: 50 kg
